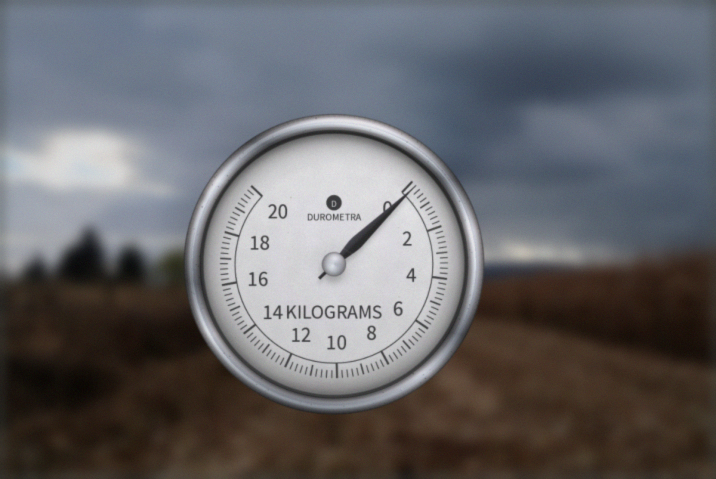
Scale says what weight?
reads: 0.2 kg
